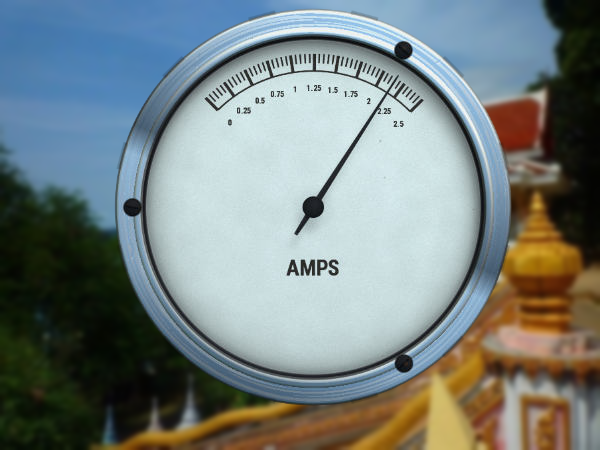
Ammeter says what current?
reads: 2.15 A
